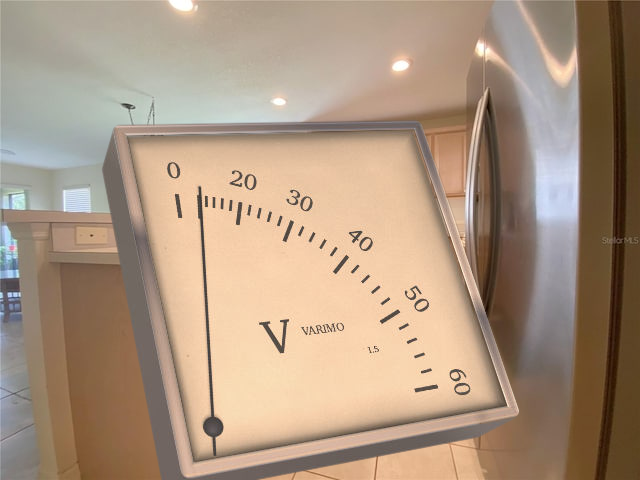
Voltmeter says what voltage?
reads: 10 V
